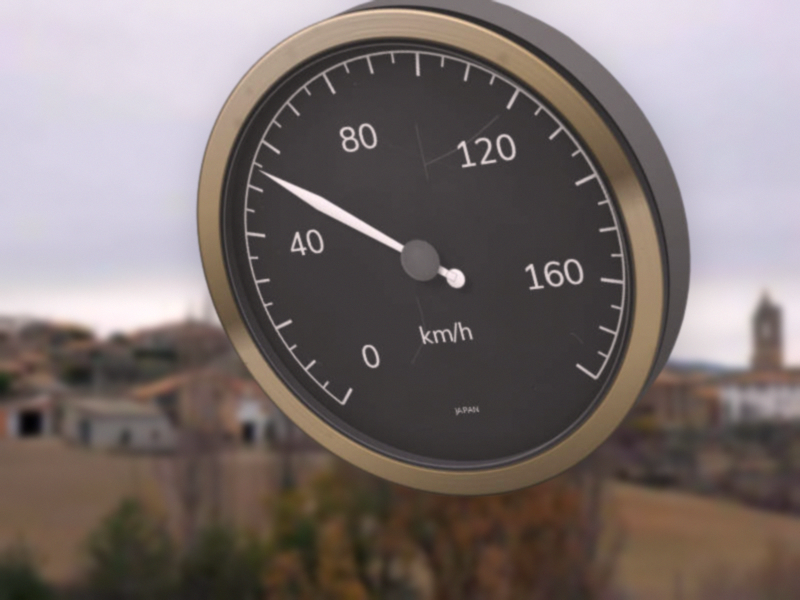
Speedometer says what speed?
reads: 55 km/h
